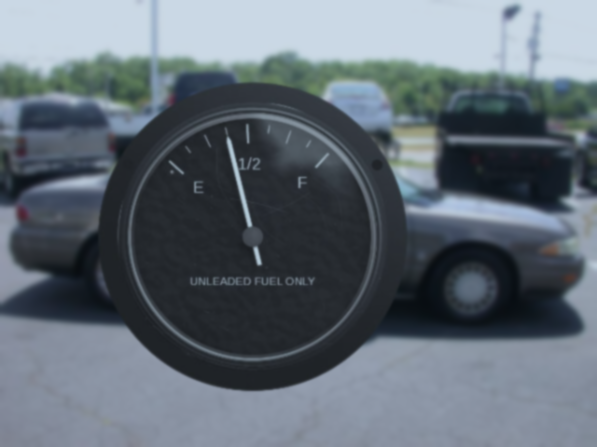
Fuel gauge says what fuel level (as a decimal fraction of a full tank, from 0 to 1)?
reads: 0.375
